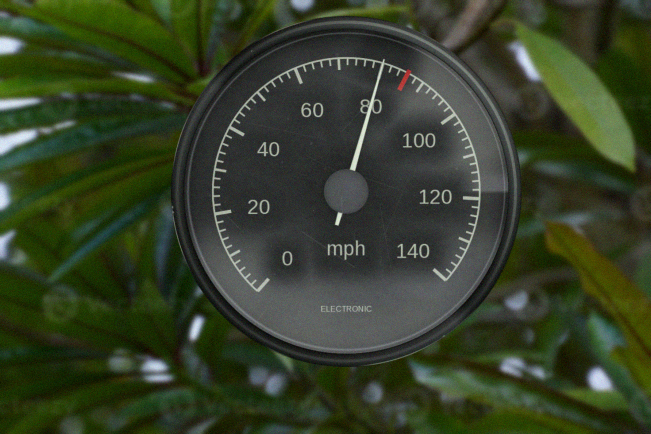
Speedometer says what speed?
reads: 80 mph
